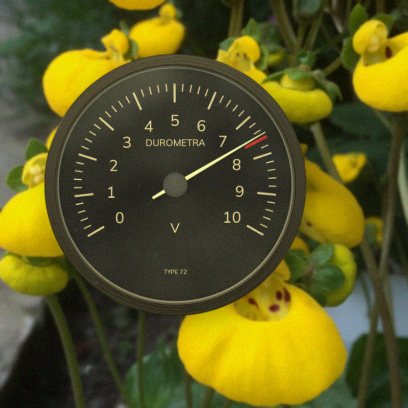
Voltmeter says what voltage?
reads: 7.5 V
